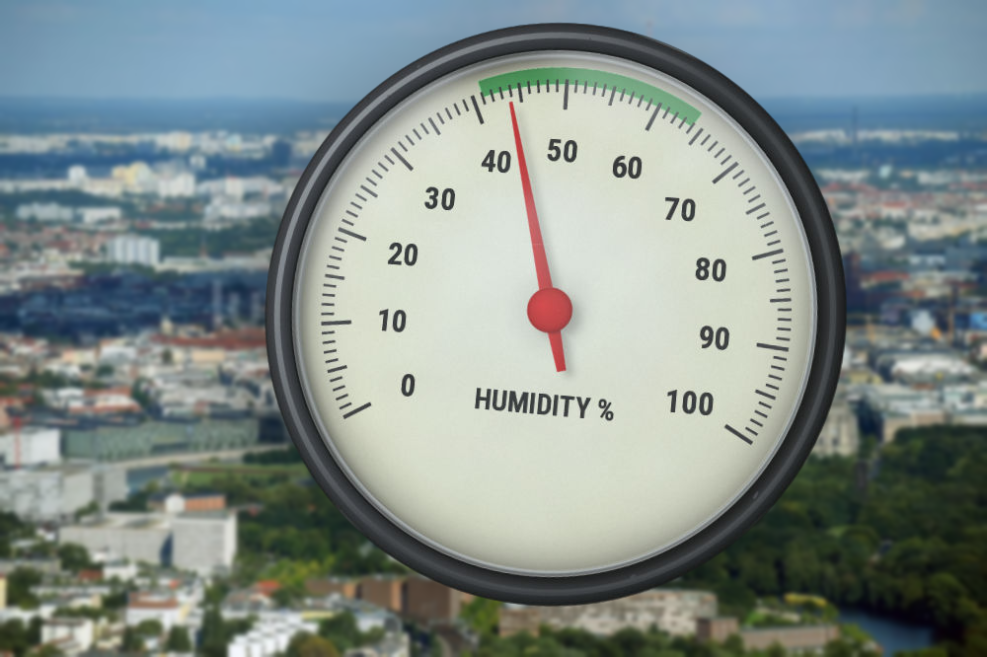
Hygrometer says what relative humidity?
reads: 44 %
